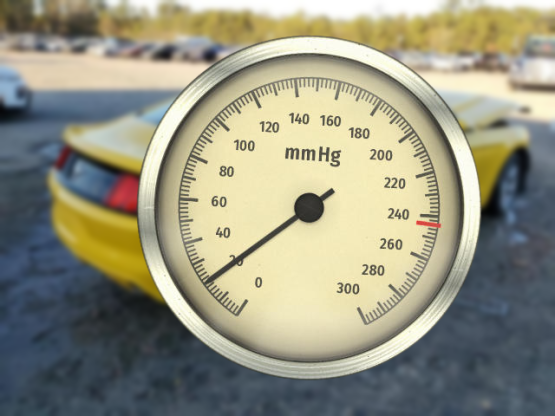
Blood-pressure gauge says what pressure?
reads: 20 mmHg
